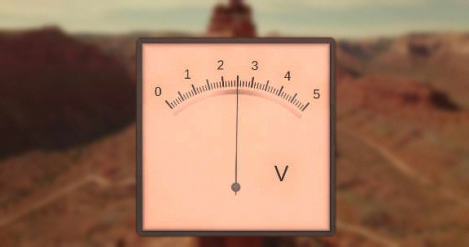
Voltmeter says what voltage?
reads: 2.5 V
